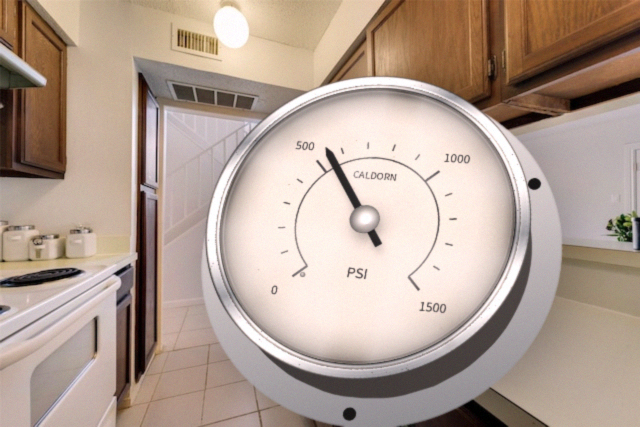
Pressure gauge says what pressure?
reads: 550 psi
